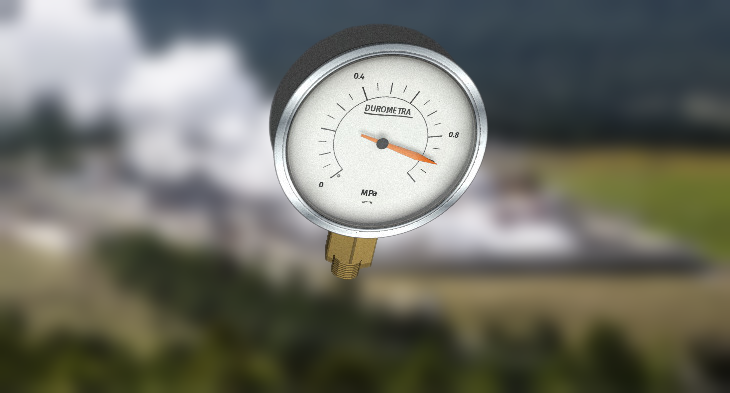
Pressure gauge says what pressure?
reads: 0.9 MPa
